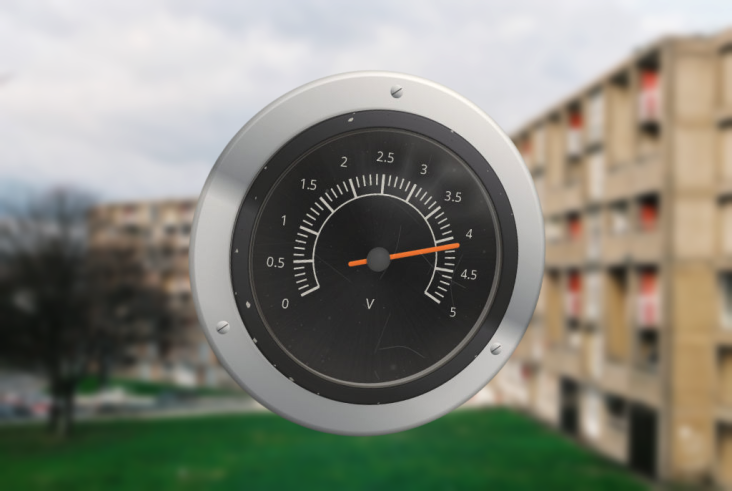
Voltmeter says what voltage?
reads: 4.1 V
